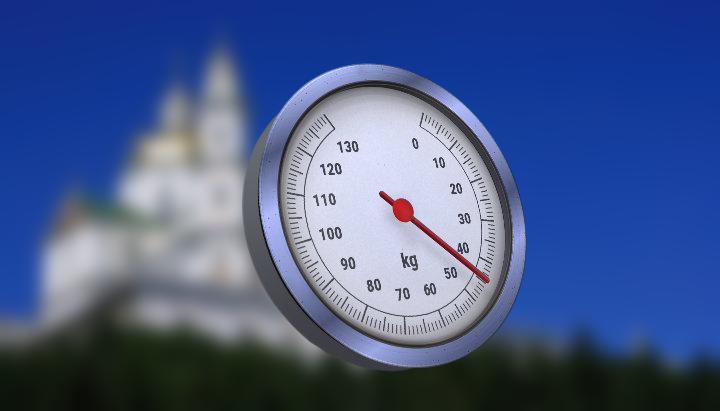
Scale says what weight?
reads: 45 kg
